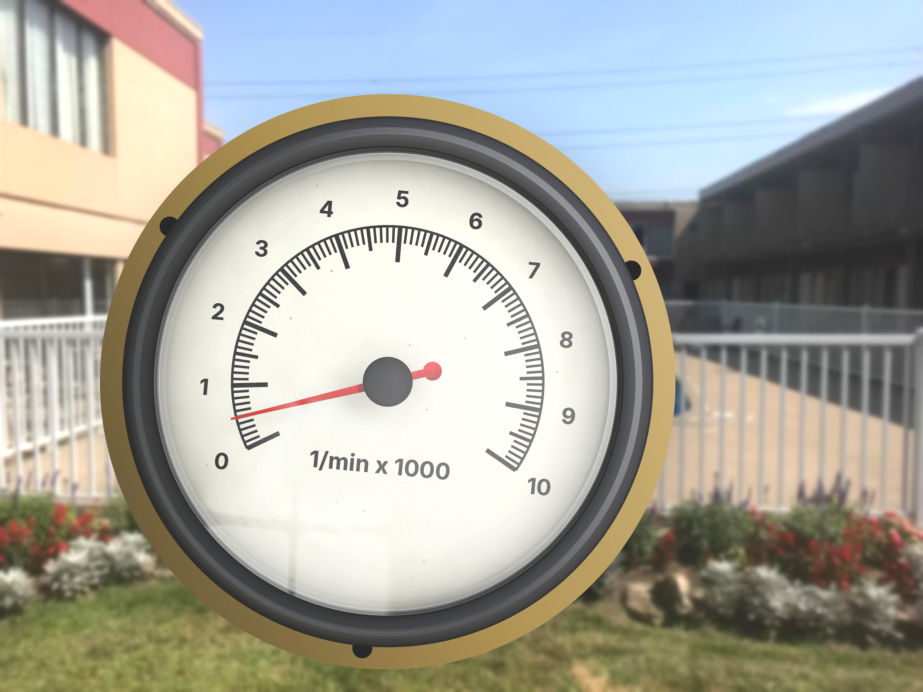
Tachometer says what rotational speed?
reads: 500 rpm
